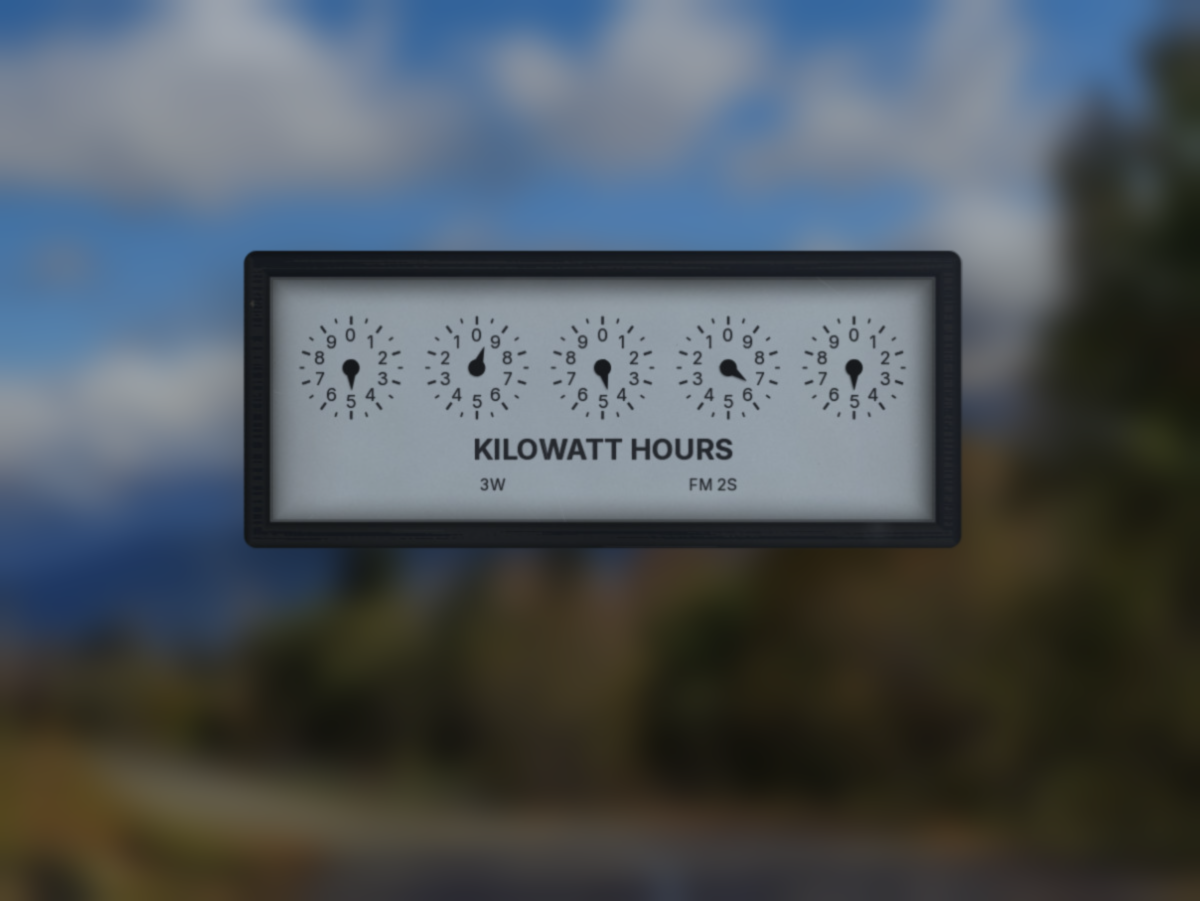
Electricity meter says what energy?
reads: 49465 kWh
